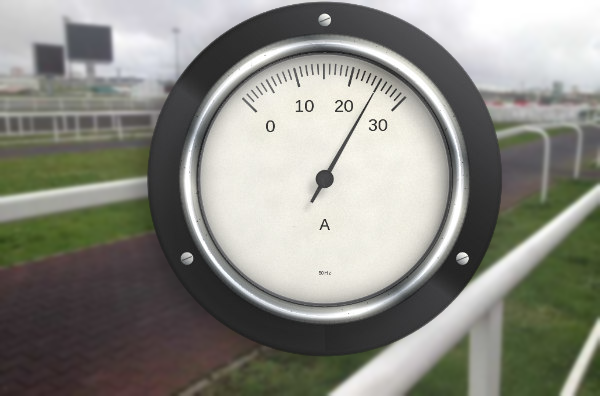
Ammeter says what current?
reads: 25 A
